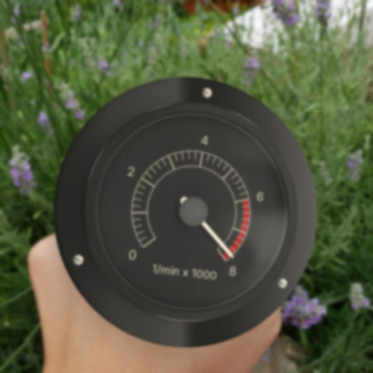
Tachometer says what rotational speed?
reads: 7800 rpm
